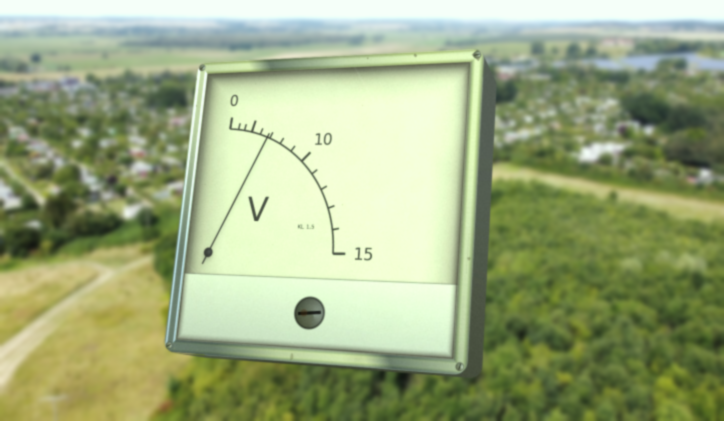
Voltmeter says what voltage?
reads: 7 V
